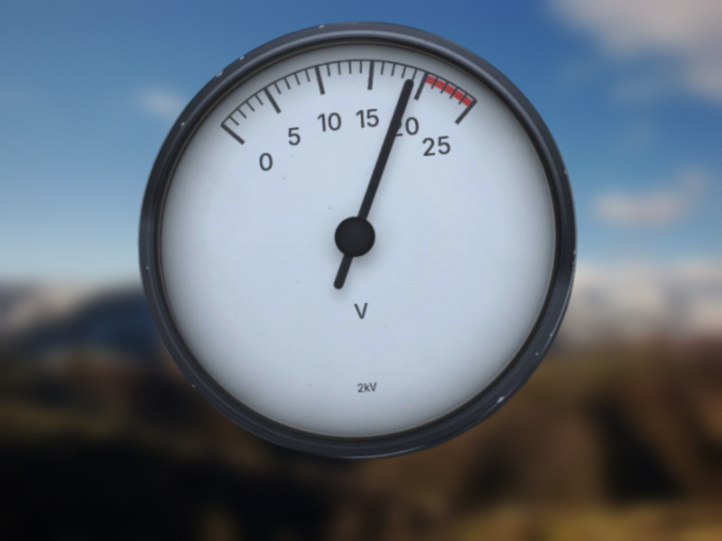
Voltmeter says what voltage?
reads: 19 V
